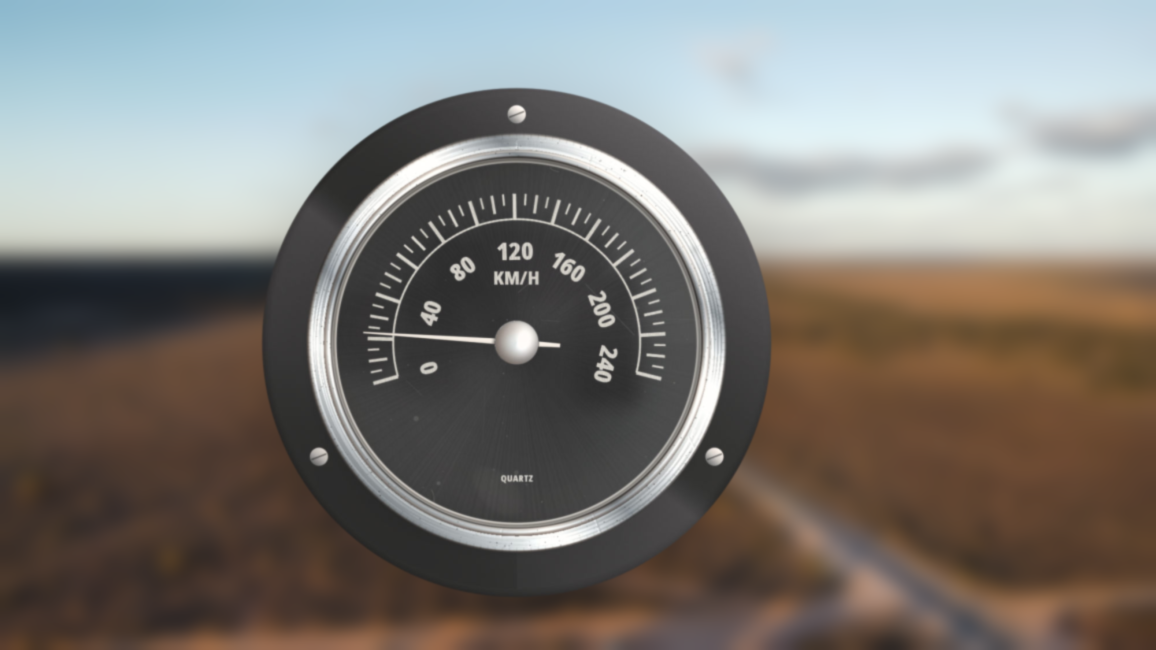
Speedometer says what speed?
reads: 22.5 km/h
